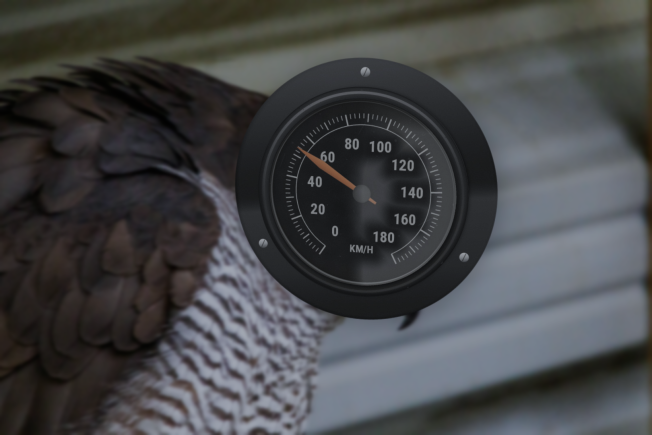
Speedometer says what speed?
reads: 54 km/h
